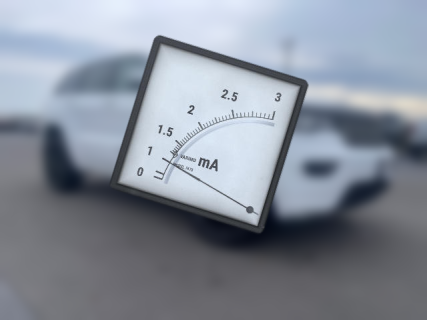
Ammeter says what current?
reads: 1 mA
